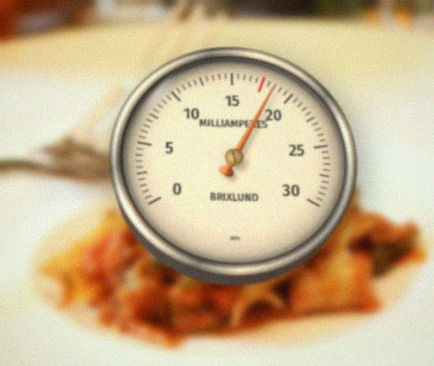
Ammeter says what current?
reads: 18.5 mA
